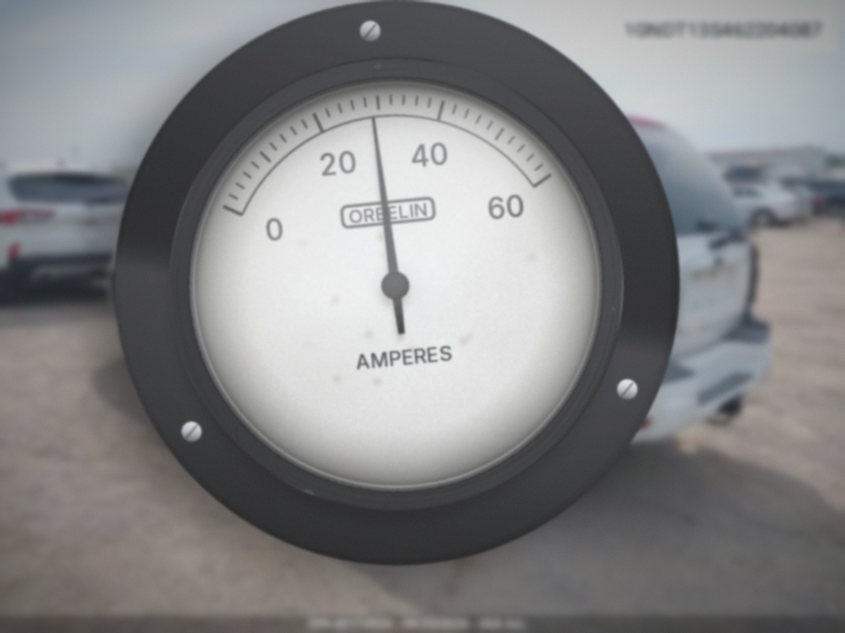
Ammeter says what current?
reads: 29 A
